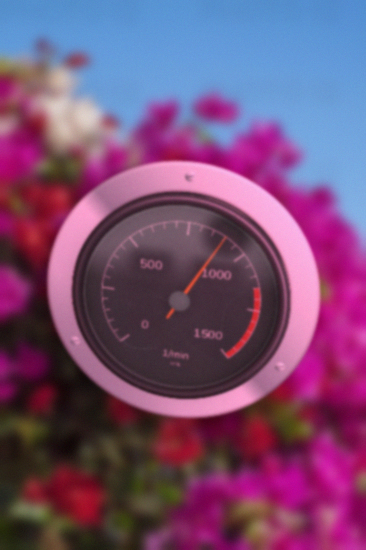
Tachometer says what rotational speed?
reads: 900 rpm
